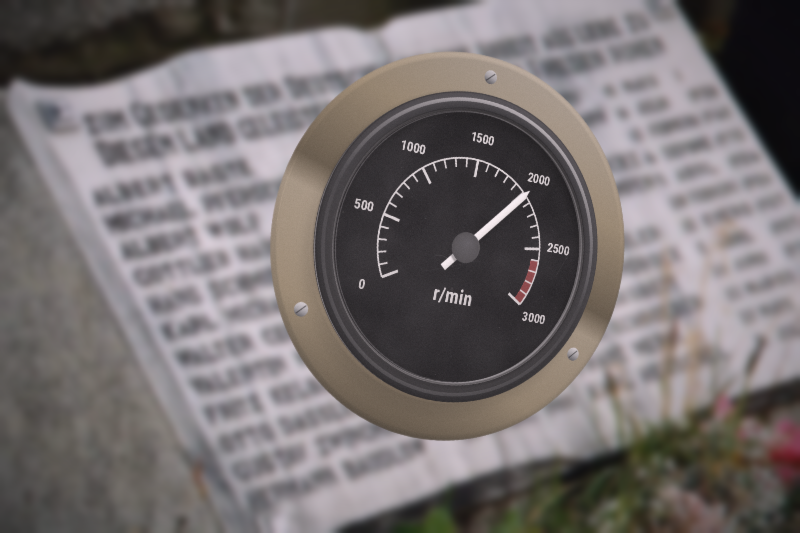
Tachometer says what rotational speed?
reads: 2000 rpm
